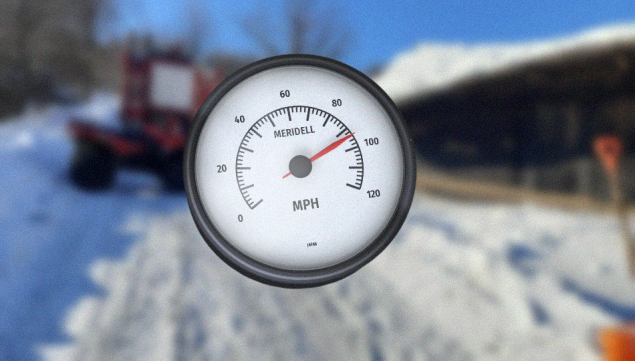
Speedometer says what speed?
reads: 94 mph
